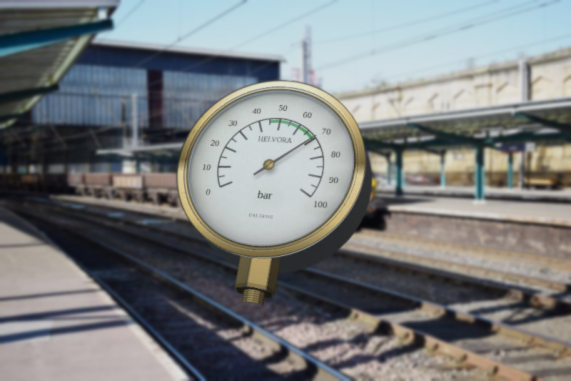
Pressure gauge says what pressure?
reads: 70 bar
